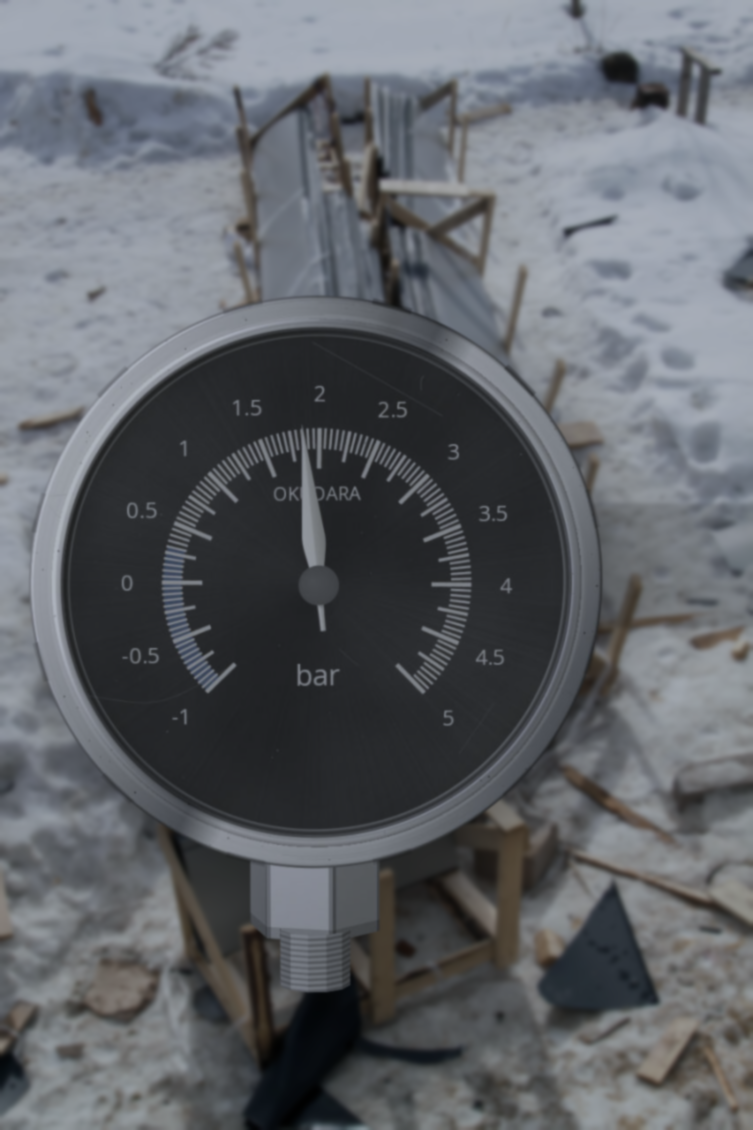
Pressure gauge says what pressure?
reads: 1.85 bar
